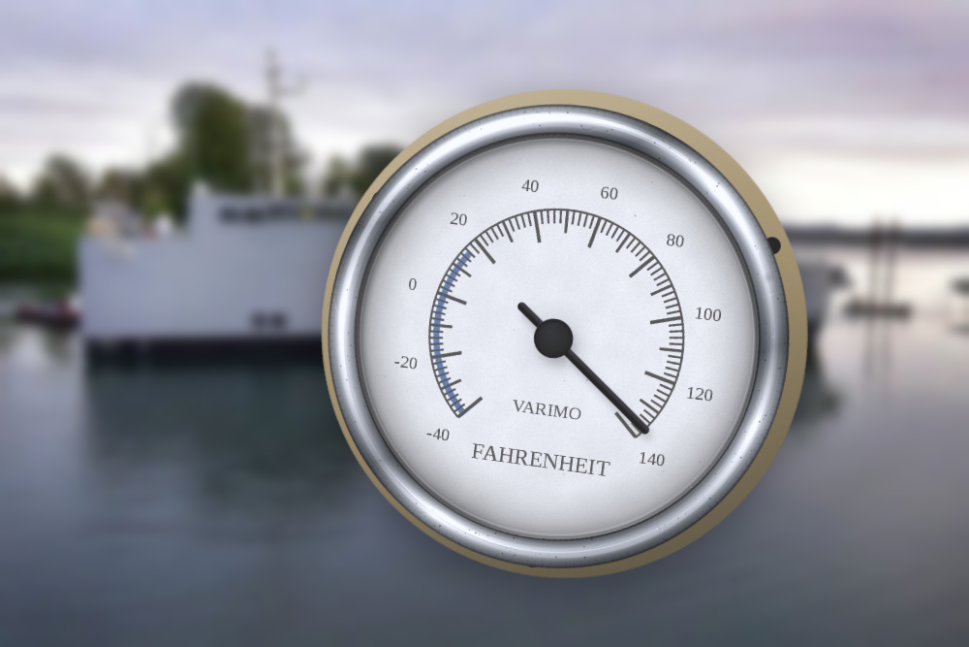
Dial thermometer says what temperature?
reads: 136 °F
